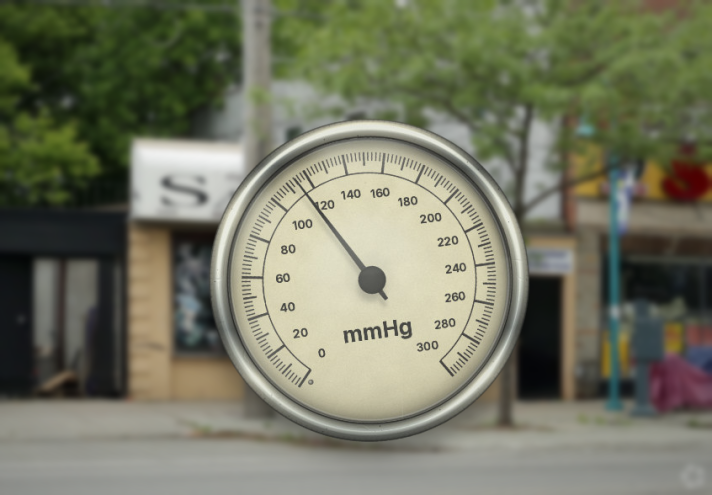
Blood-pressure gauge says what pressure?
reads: 114 mmHg
